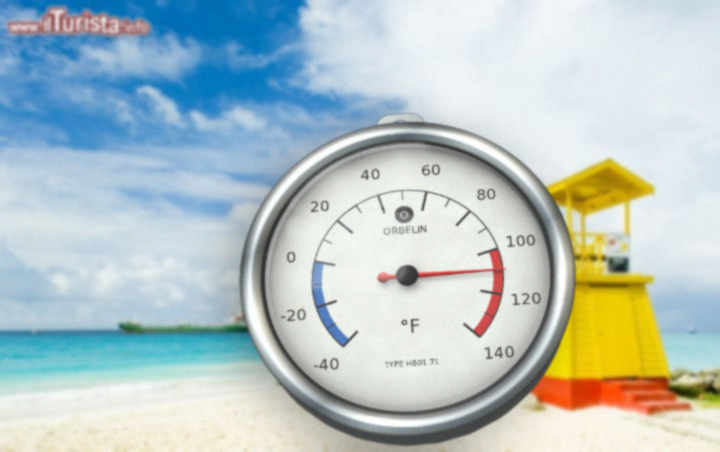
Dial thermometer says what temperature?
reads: 110 °F
